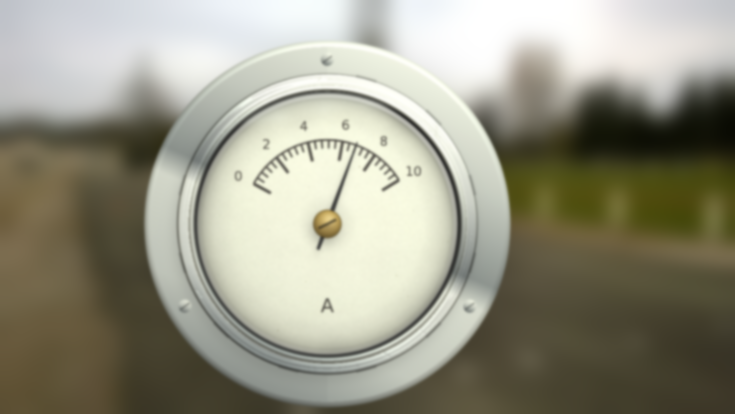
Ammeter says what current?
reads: 6.8 A
